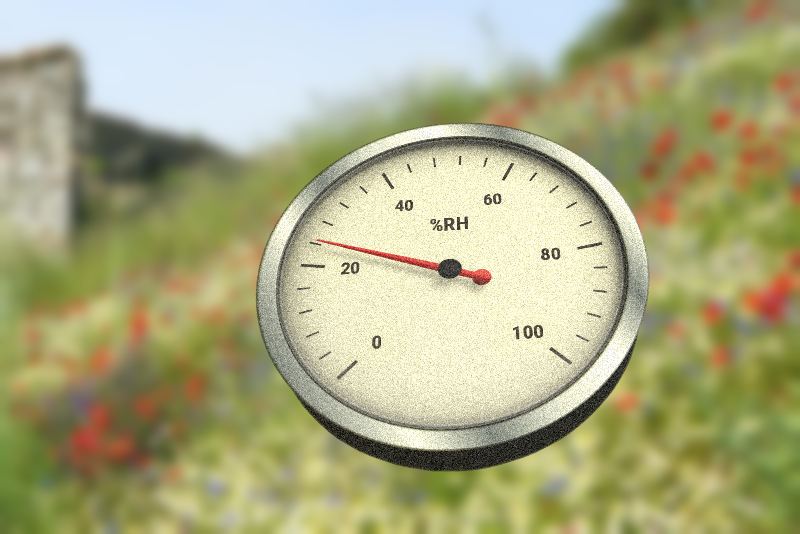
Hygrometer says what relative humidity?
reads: 24 %
